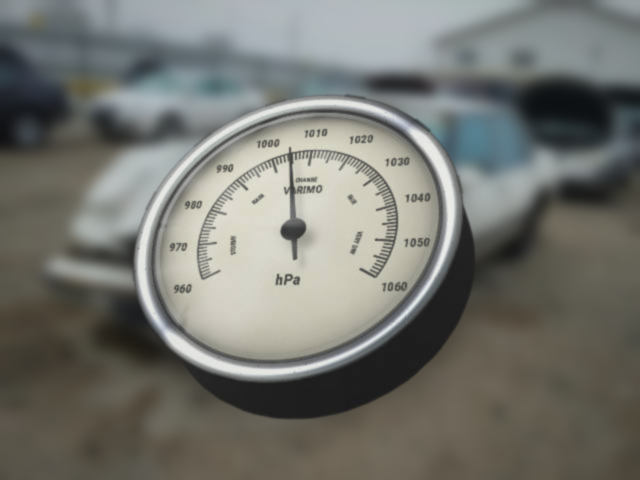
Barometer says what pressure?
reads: 1005 hPa
